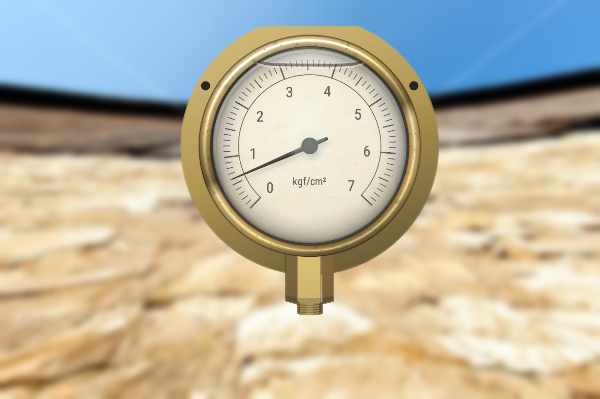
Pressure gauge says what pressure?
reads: 0.6 kg/cm²
